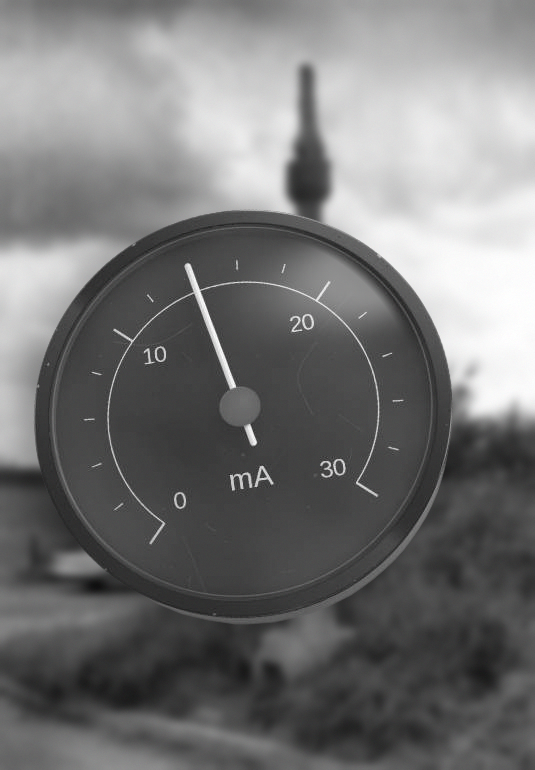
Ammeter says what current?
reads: 14 mA
